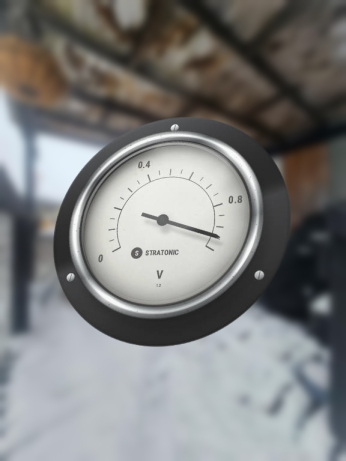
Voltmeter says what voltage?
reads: 0.95 V
